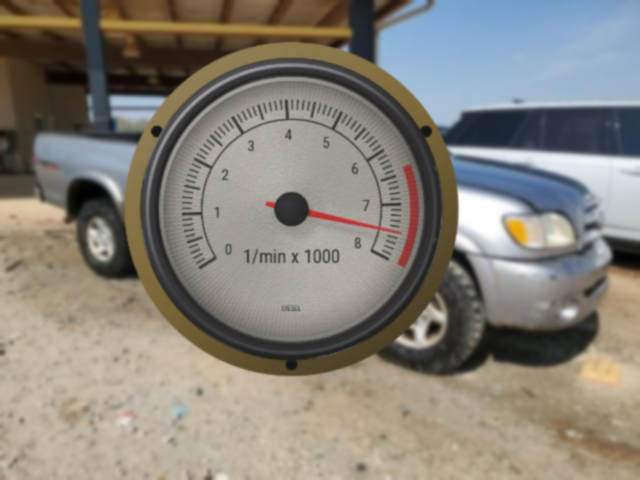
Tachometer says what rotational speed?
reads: 7500 rpm
